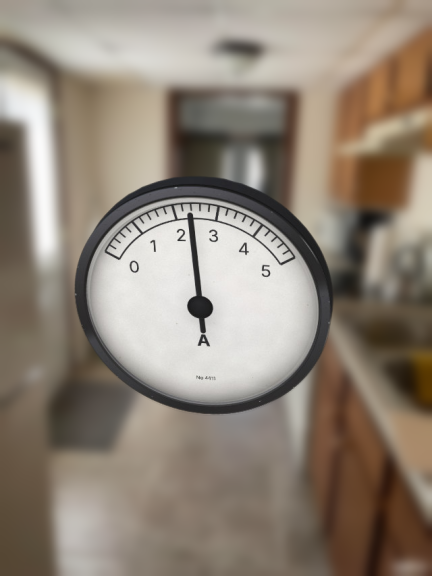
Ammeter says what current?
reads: 2.4 A
